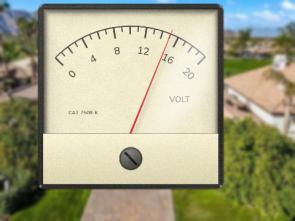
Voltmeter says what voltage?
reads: 15 V
